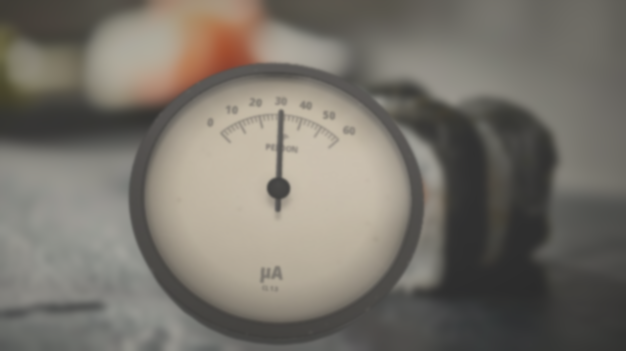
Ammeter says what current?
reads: 30 µA
